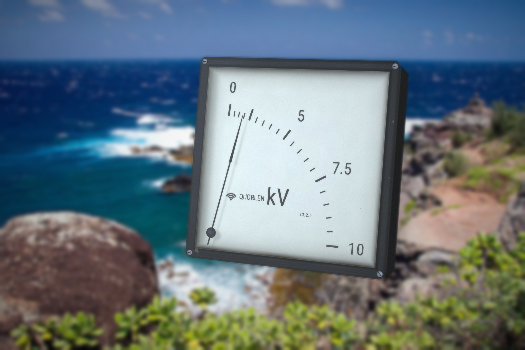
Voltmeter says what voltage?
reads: 2 kV
